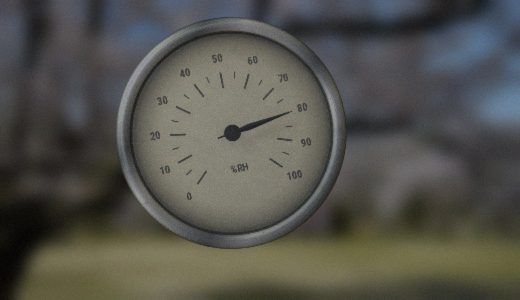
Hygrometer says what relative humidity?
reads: 80 %
